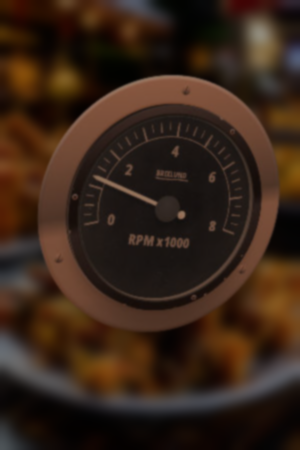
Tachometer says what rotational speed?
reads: 1250 rpm
